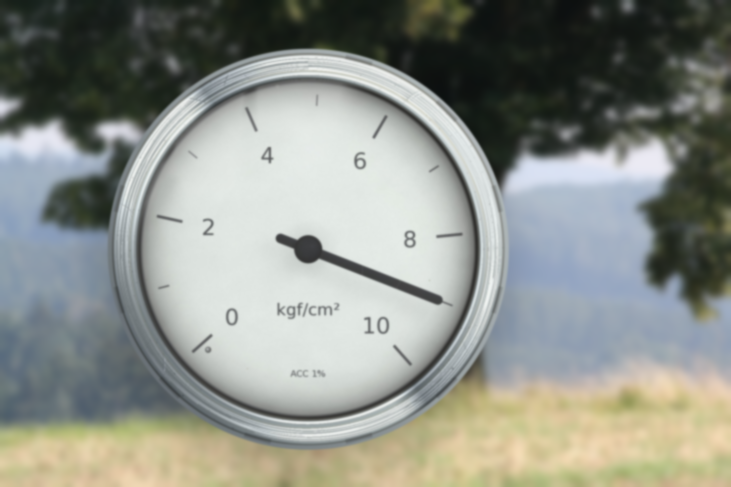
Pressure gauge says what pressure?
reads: 9 kg/cm²
